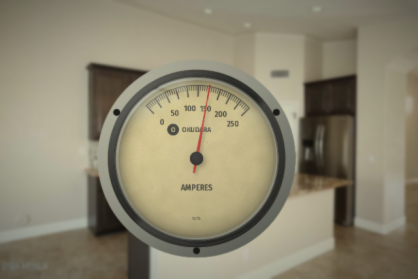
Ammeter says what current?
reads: 150 A
